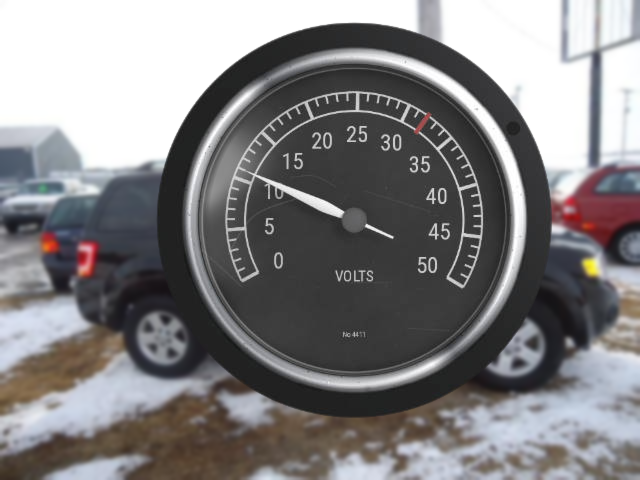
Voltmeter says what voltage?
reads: 11 V
